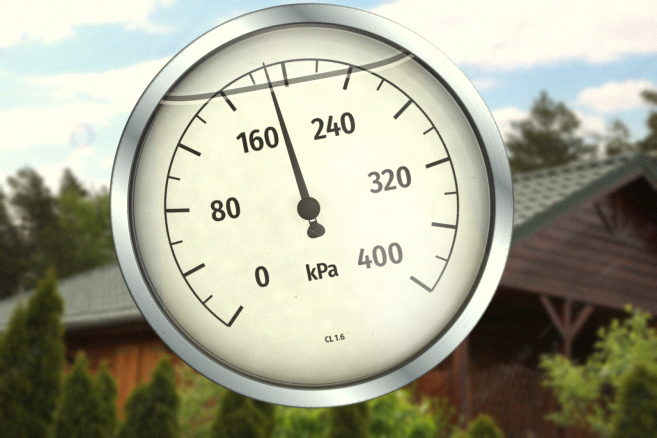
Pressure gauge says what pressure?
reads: 190 kPa
